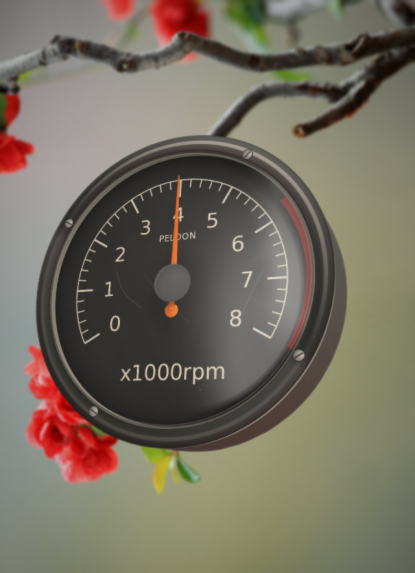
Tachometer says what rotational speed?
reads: 4000 rpm
